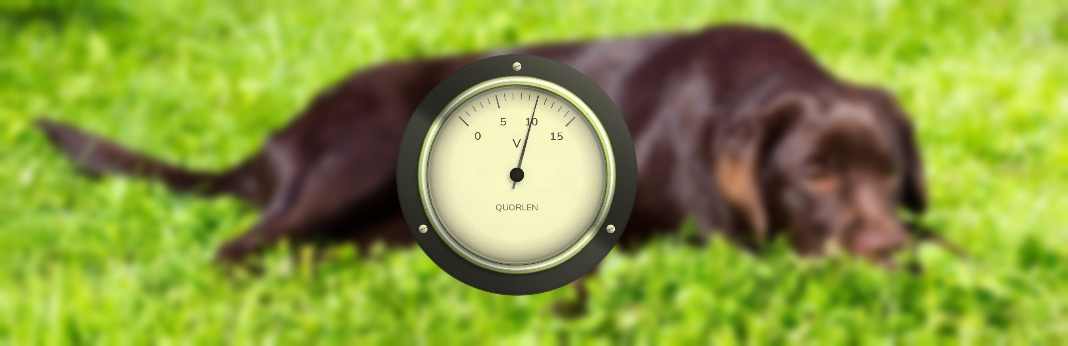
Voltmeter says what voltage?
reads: 10 V
